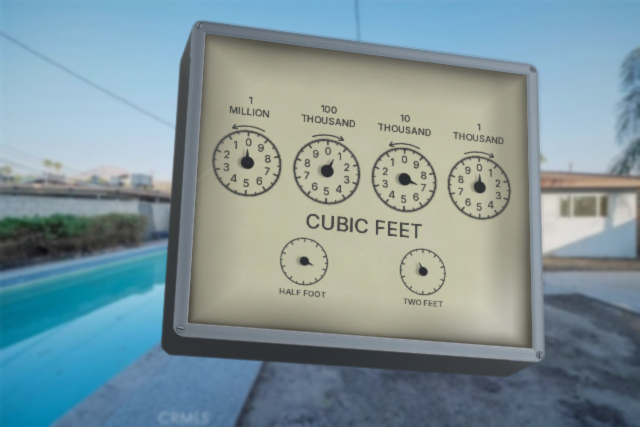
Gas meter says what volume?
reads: 7000 ft³
